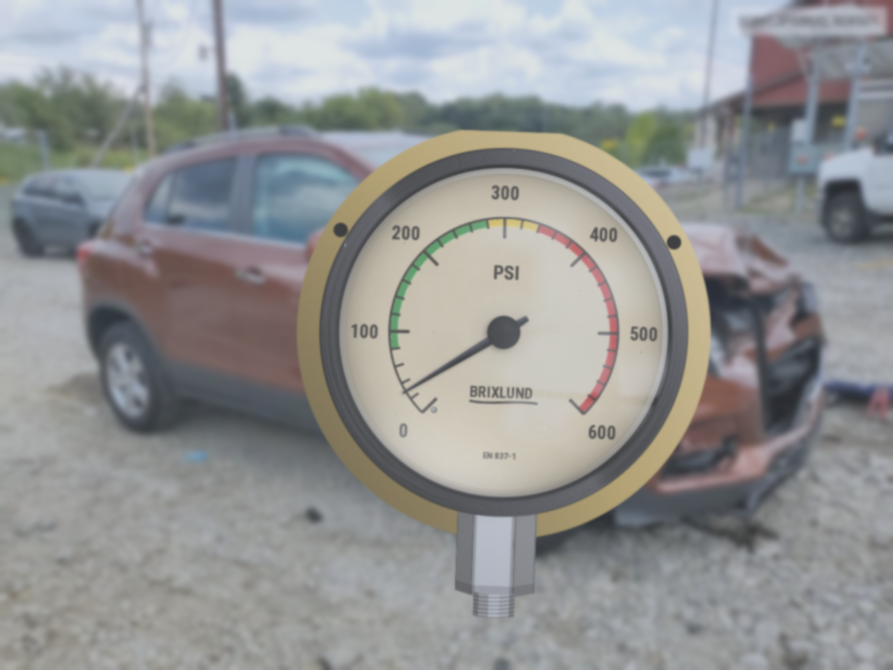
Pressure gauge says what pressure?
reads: 30 psi
